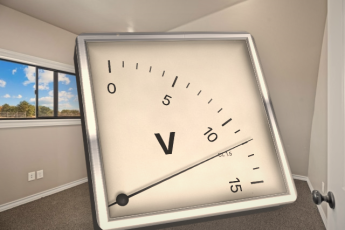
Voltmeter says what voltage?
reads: 12 V
